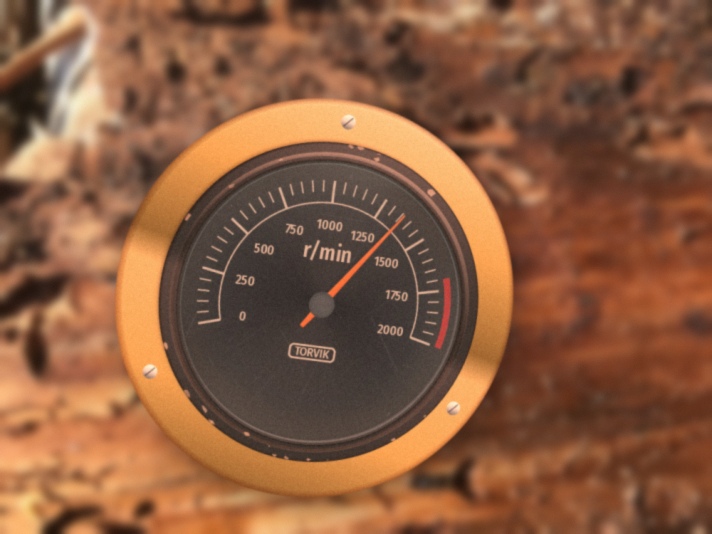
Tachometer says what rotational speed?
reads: 1350 rpm
